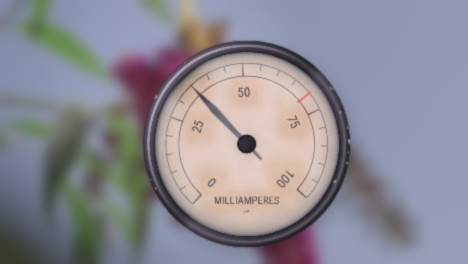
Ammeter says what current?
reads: 35 mA
